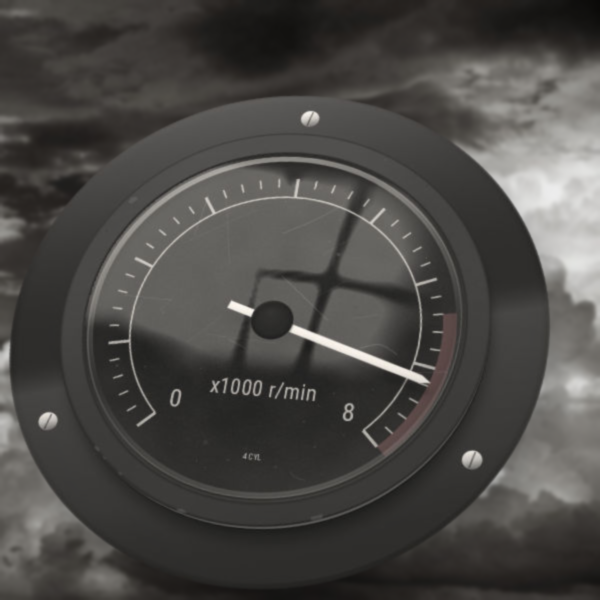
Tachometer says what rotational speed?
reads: 7200 rpm
